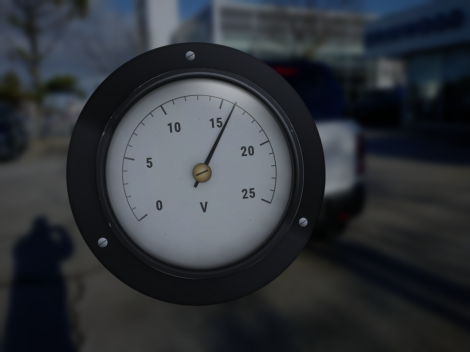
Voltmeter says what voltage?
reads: 16 V
